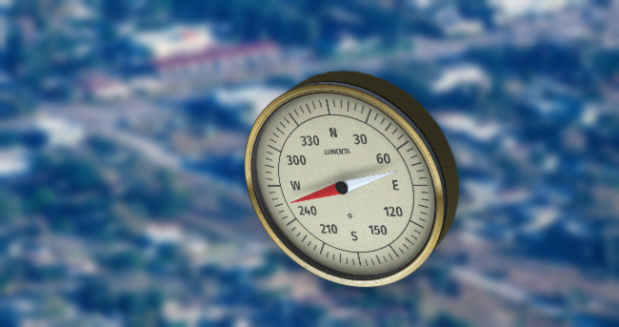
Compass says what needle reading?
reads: 255 °
